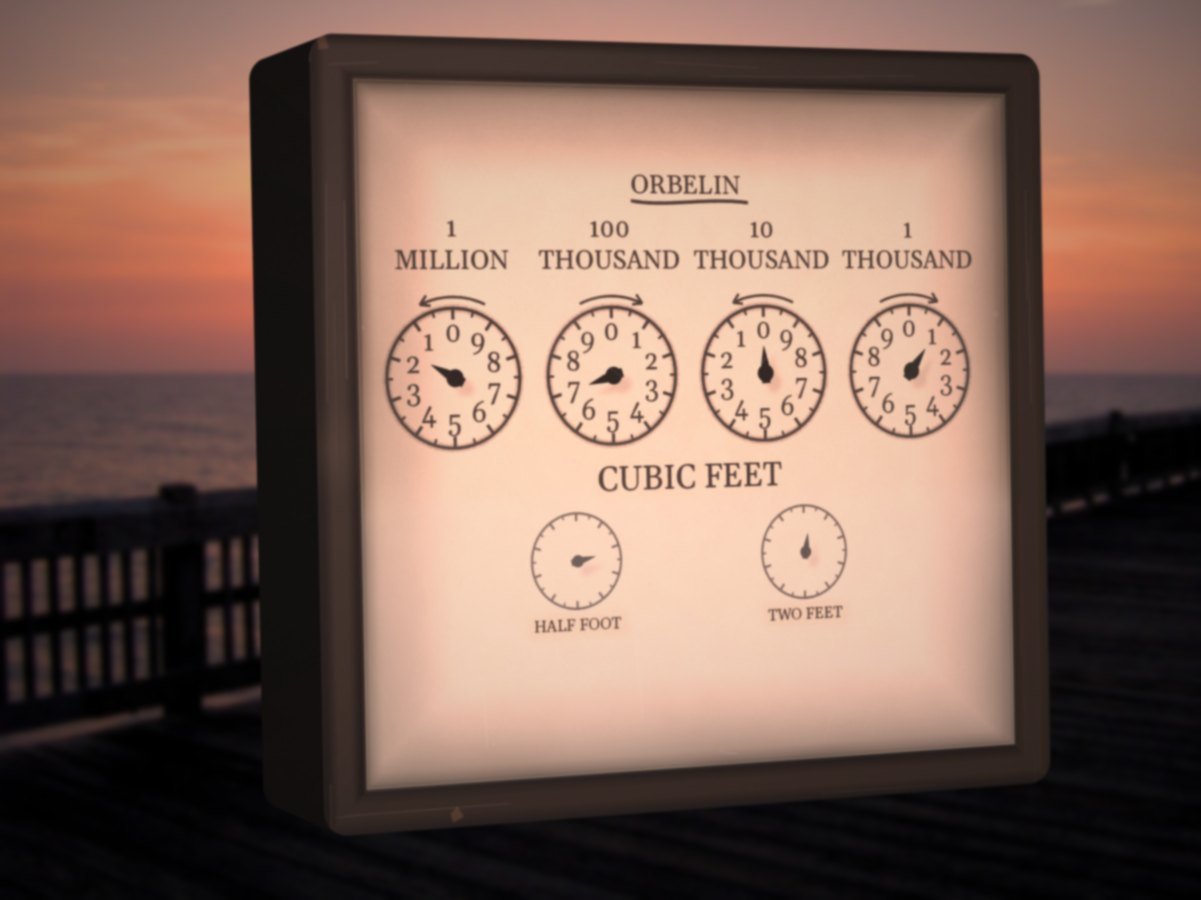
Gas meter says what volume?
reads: 170100 ft³
